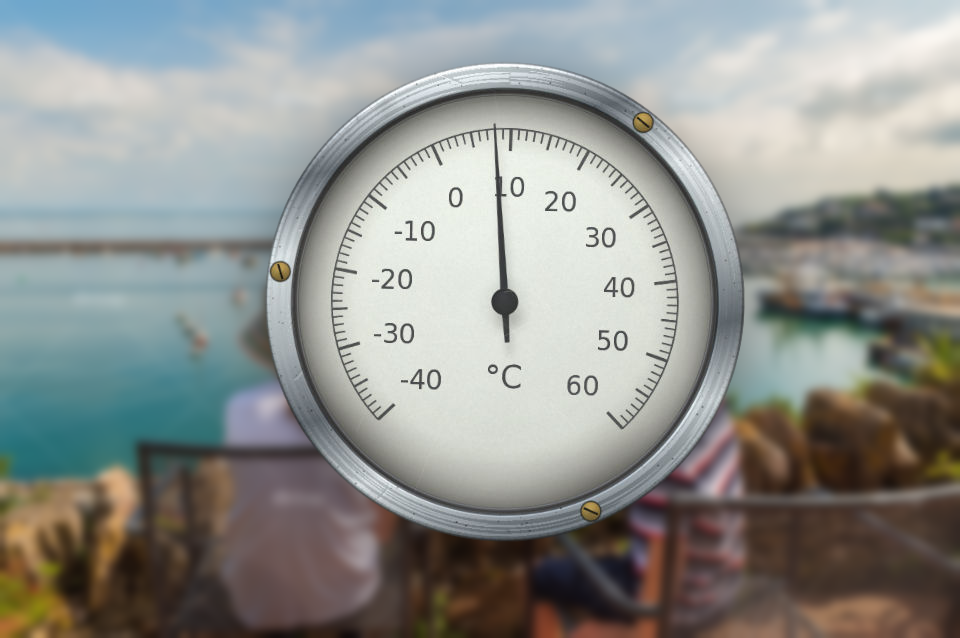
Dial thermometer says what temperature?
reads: 8 °C
